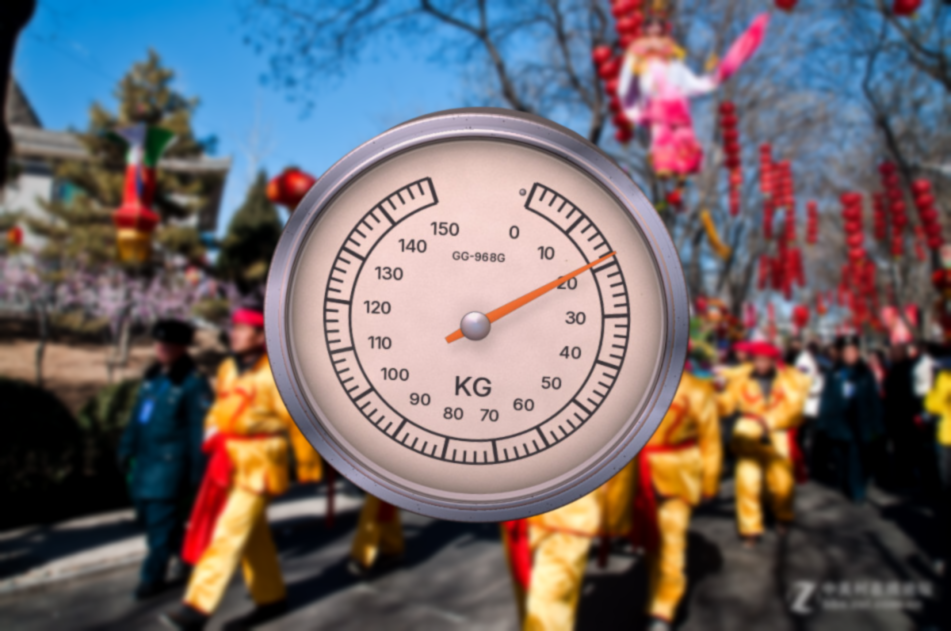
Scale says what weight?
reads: 18 kg
